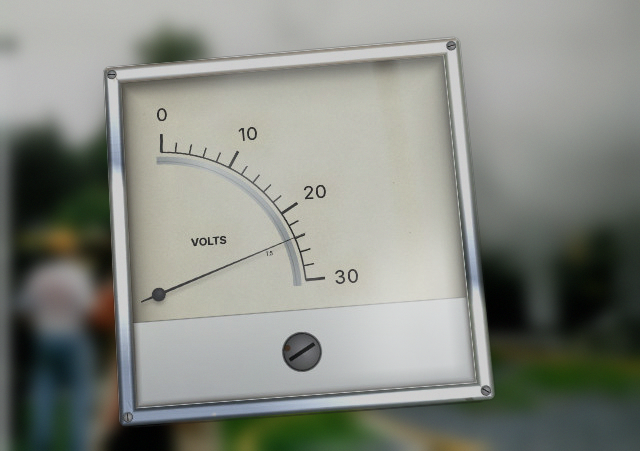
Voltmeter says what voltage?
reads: 24 V
